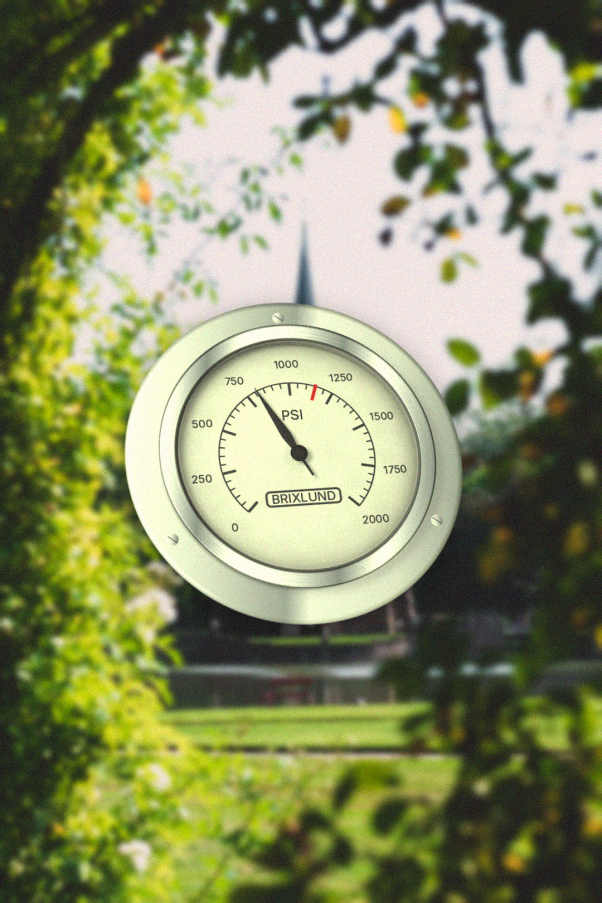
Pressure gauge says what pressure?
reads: 800 psi
